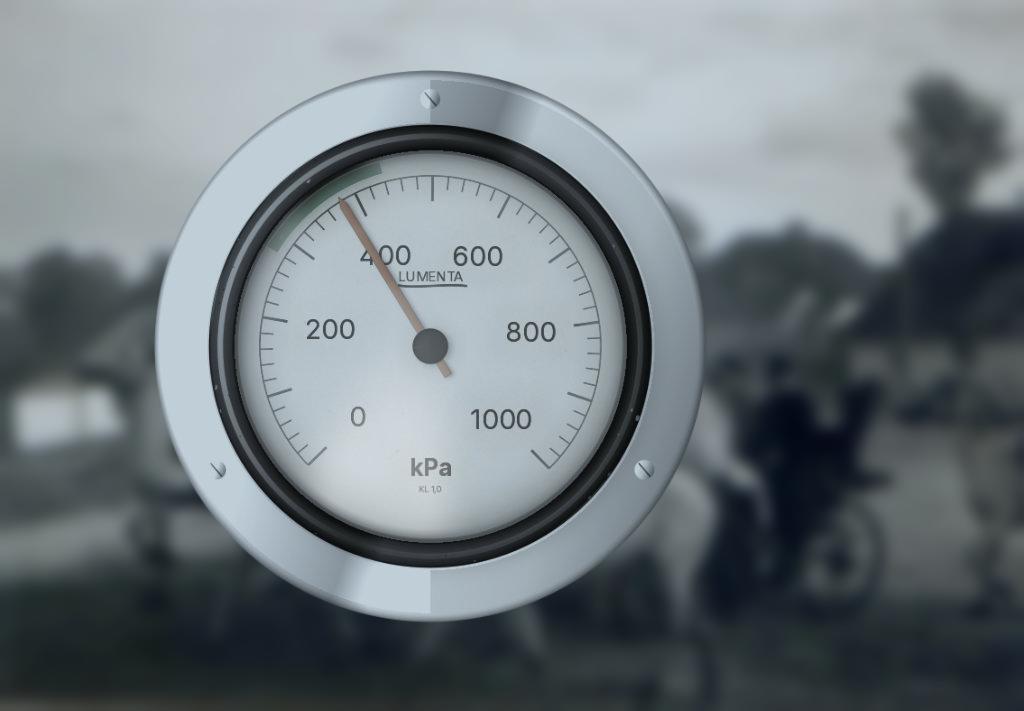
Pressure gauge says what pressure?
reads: 380 kPa
